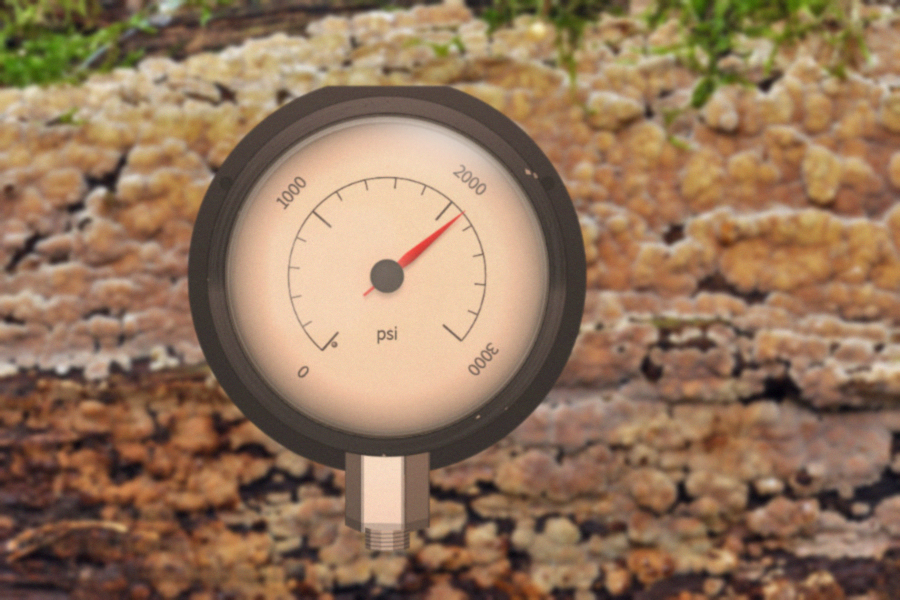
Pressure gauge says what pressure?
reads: 2100 psi
